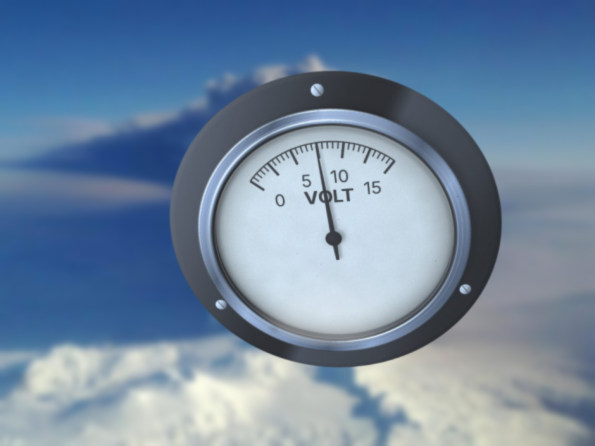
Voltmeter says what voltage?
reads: 7.5 V
